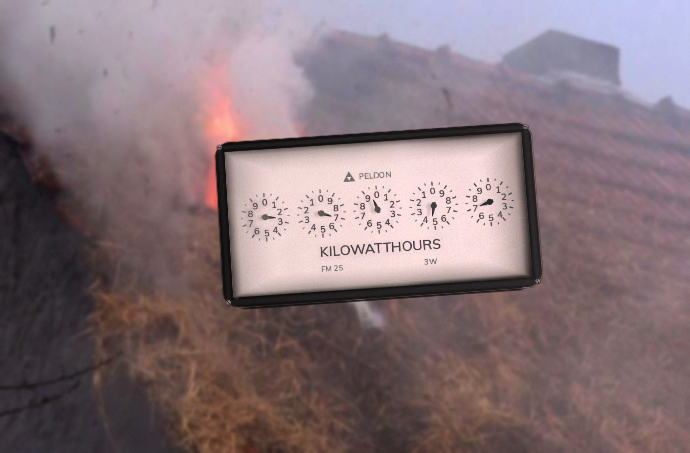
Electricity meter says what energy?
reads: 26947 kWh
